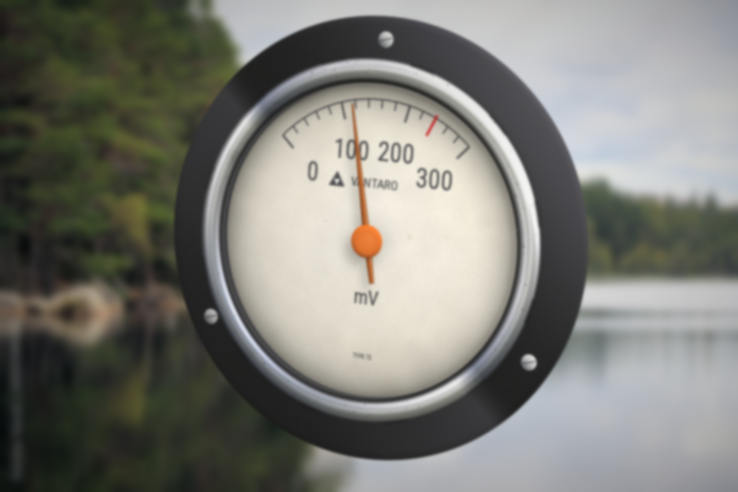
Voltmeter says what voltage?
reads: 120 mV
